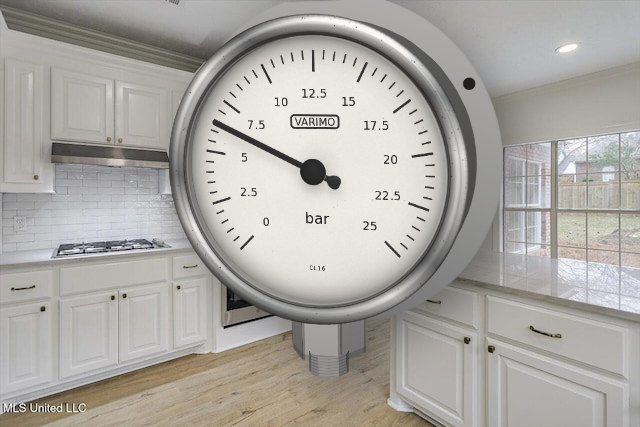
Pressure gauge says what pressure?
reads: 6.5 bar
